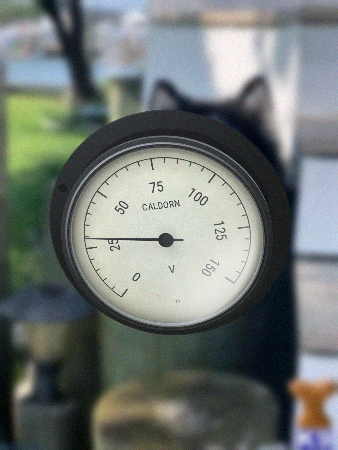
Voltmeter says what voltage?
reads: 30 V
